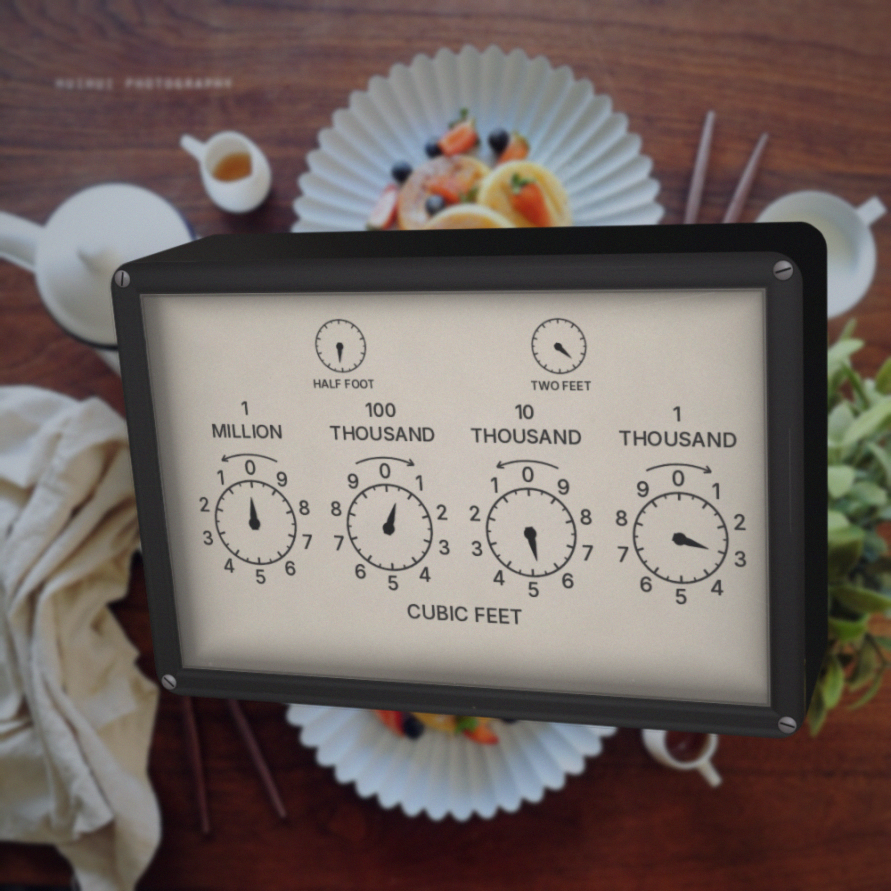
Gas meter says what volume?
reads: 5300 ft³
